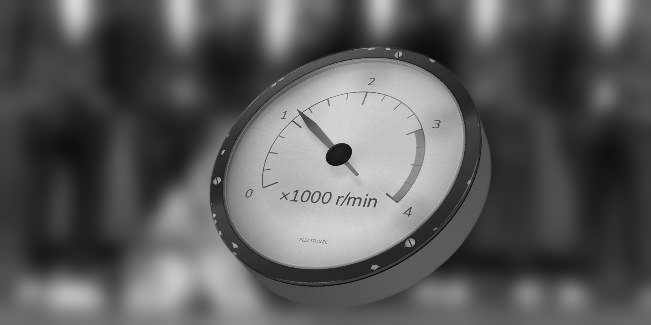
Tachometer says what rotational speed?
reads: 1125 rpm
